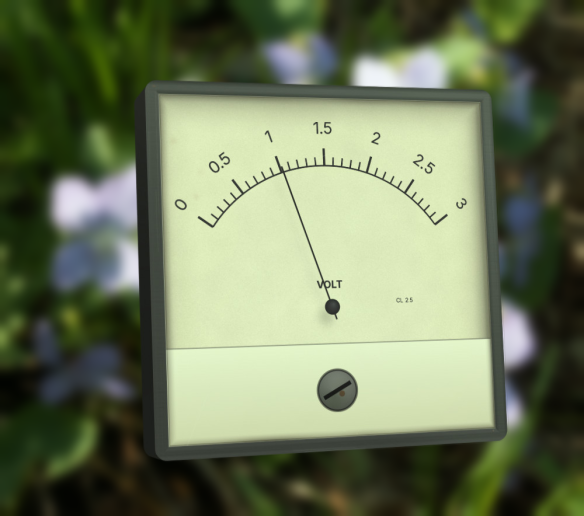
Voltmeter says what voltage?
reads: 1 V
